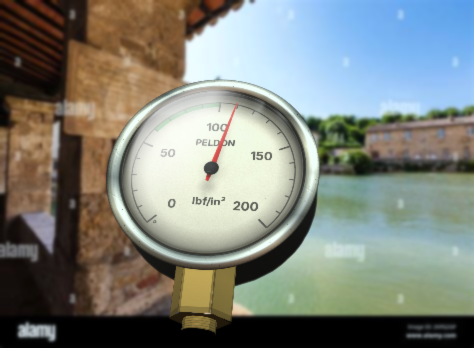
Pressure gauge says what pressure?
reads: 110 psi
